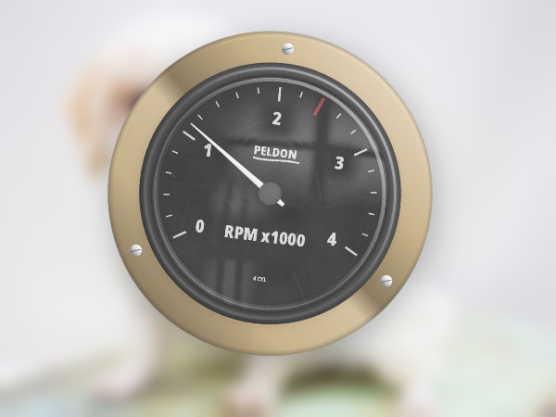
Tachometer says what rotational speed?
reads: 1100 rpm
